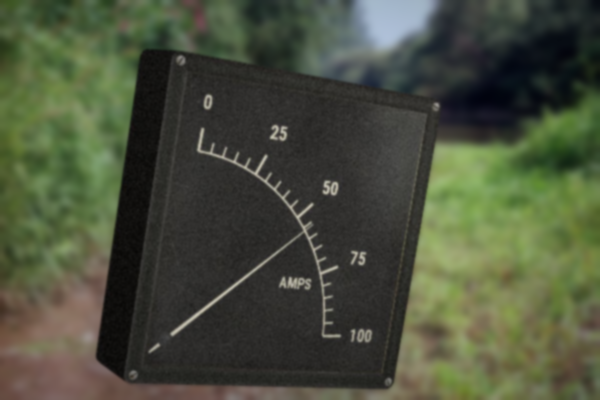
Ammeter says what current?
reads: 55 A
